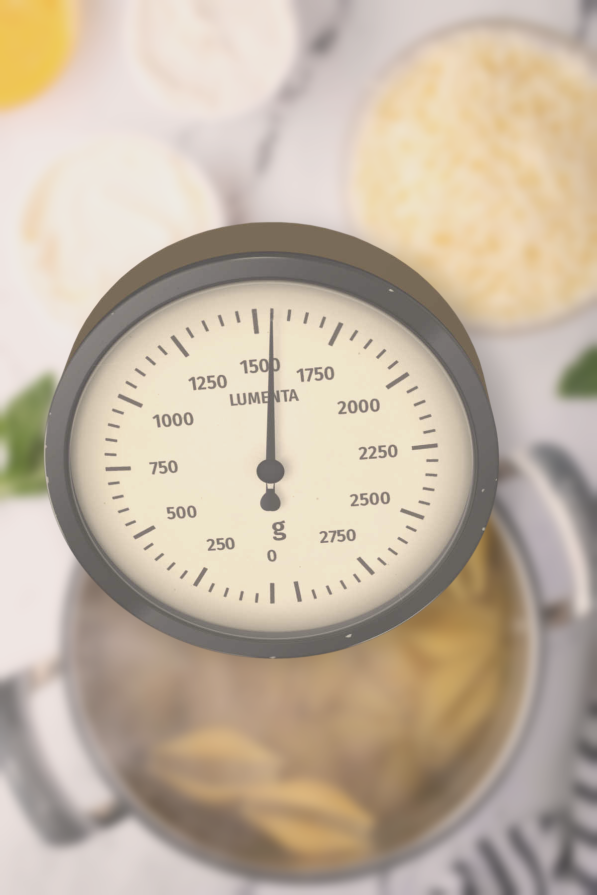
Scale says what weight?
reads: 1550 g
